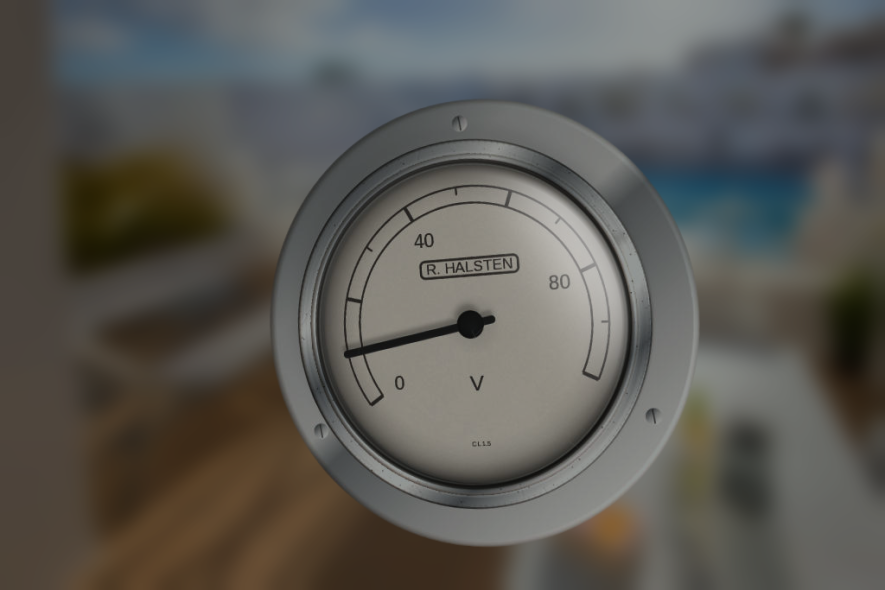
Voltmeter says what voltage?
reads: 10 V
